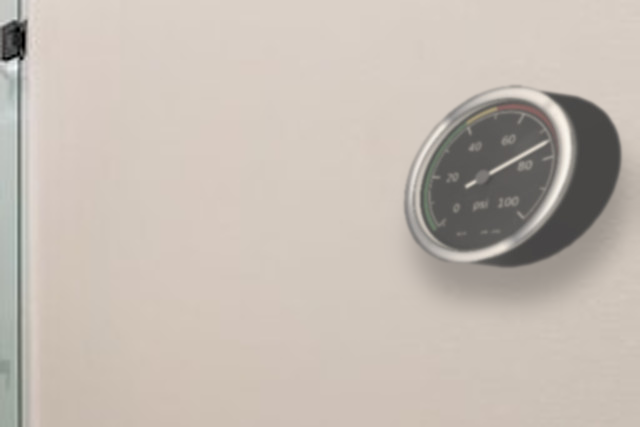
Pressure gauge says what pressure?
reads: 75 psi
